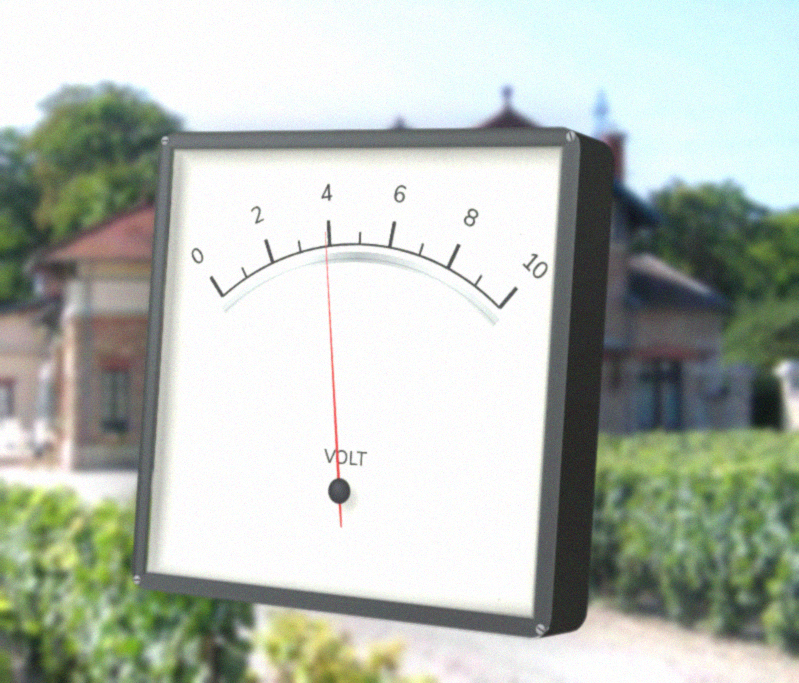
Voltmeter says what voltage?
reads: 4 V
